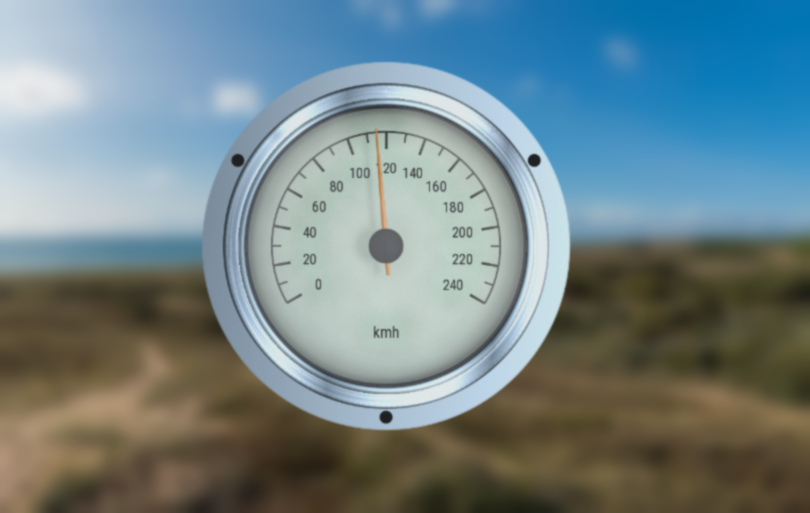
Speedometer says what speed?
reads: 115 km/h
